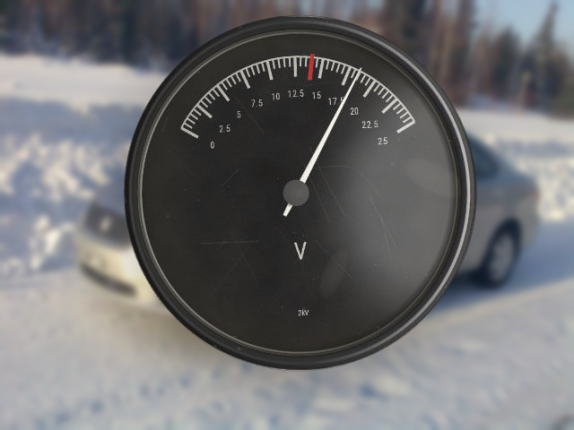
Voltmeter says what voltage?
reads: 18.5 V
